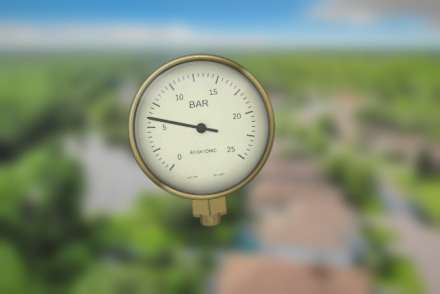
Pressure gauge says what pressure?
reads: 6 bar
